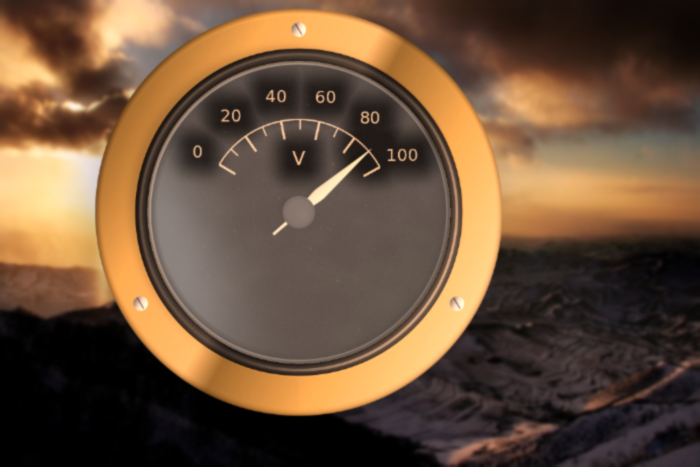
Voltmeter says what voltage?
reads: 90 V
